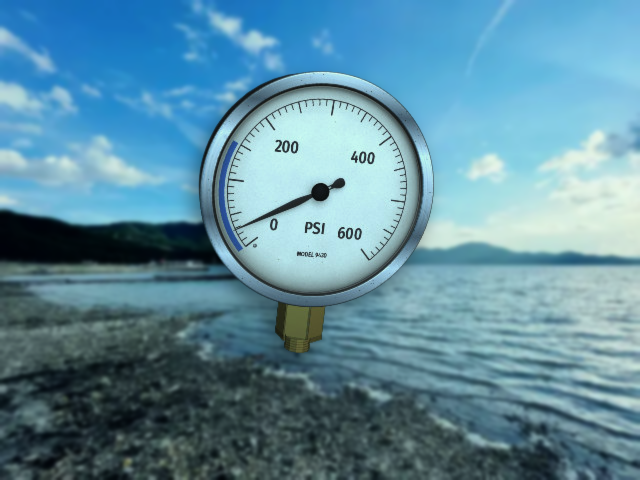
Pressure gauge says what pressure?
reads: 30 psi
